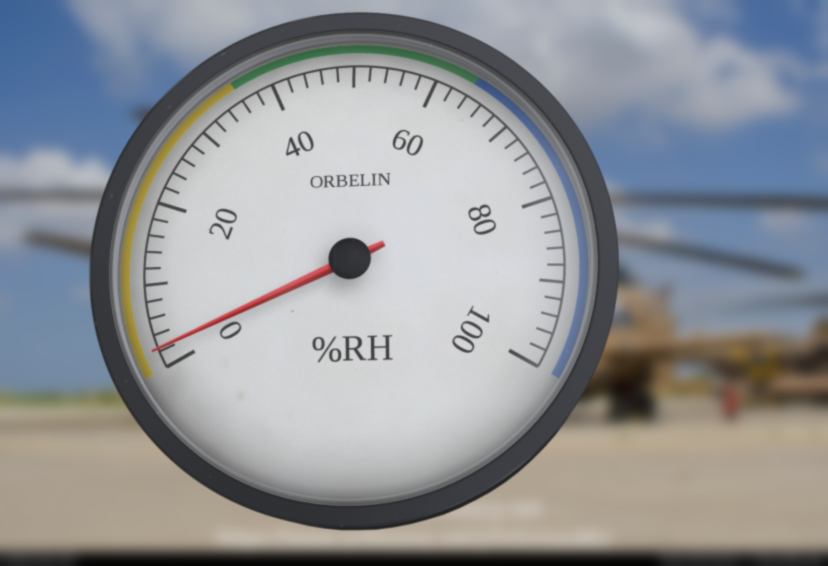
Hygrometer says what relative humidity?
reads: 2 %
